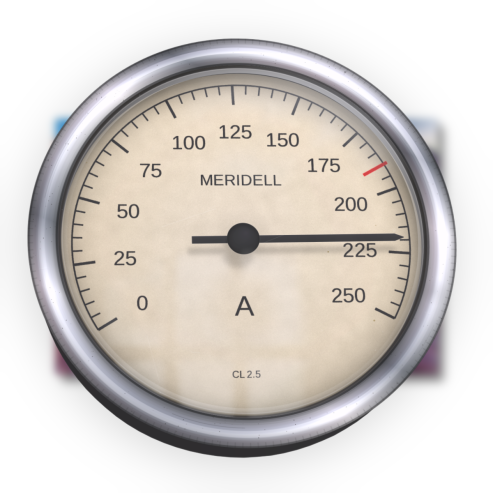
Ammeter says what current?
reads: 220 A
